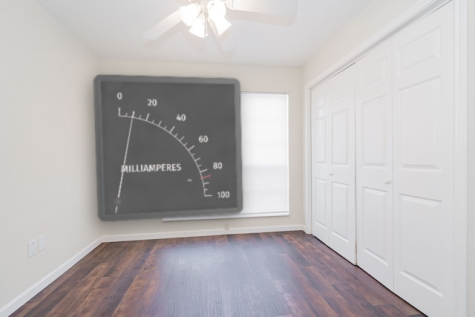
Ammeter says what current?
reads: 10 mA
